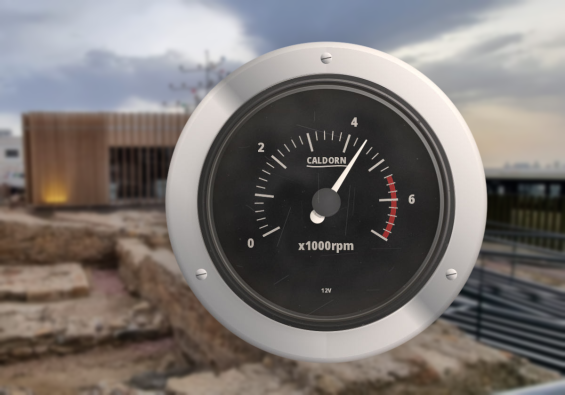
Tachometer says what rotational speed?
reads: 4400 rpm
